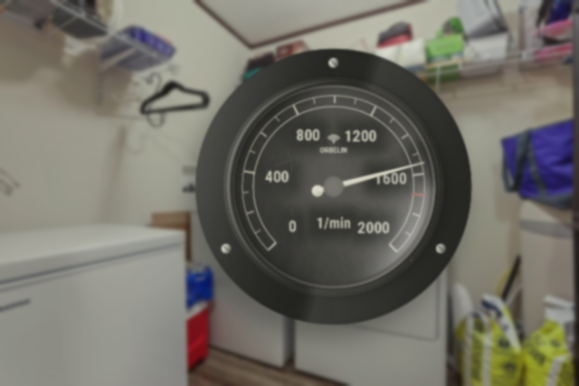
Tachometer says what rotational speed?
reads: 1550 rpm
